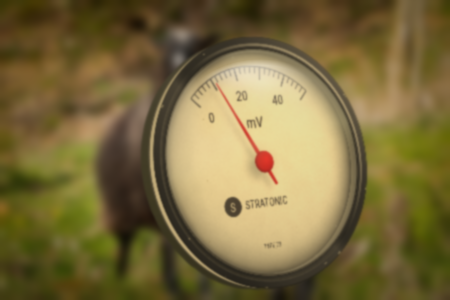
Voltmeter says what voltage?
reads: 10 mV
